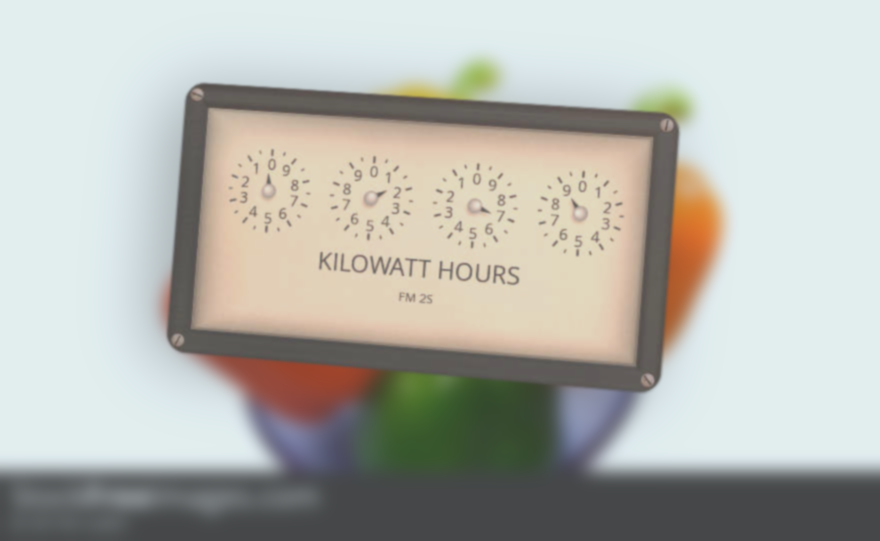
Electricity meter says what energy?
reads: 169 kWh
